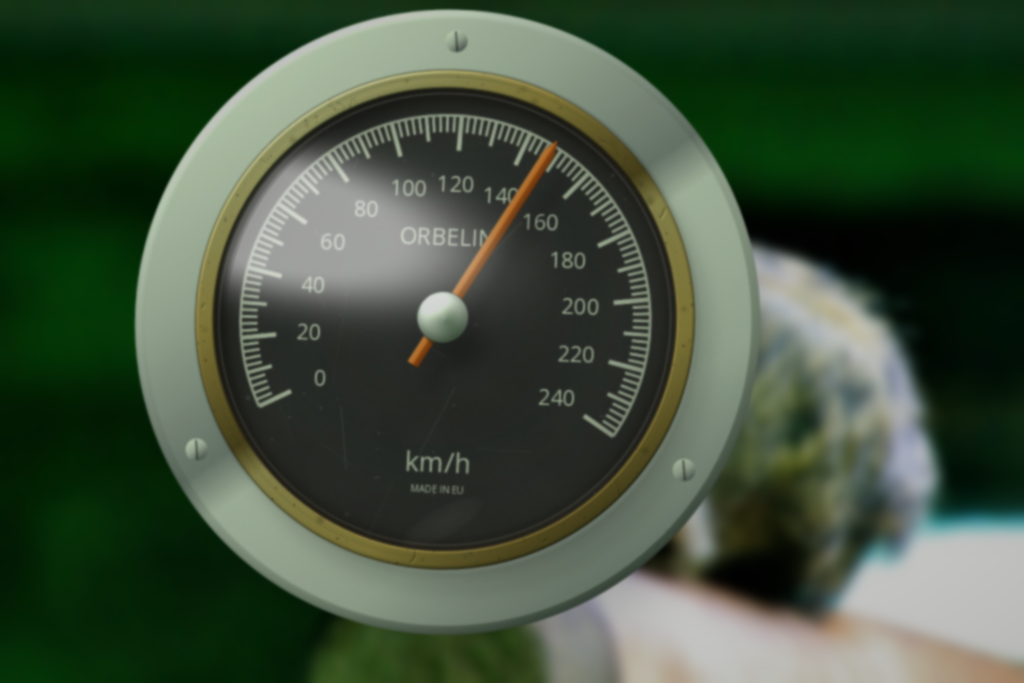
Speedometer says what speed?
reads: 148 km/h
